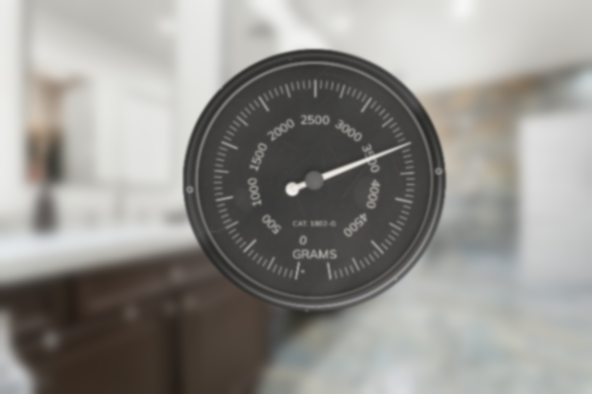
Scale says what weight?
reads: 3500 g
